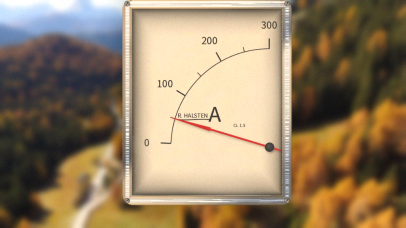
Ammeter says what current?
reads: 50 A
